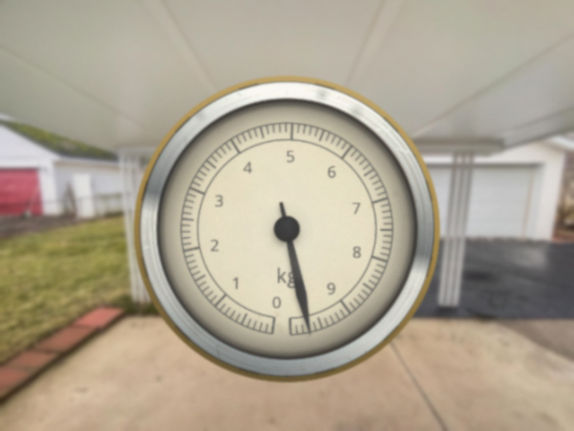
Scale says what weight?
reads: 9.7 kg
